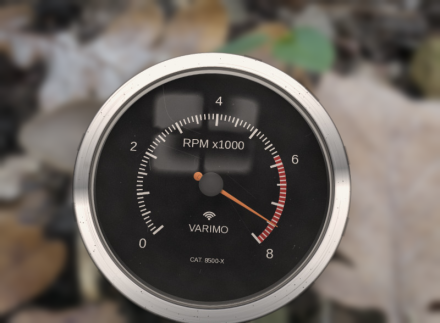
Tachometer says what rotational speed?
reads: 7500 rpm
